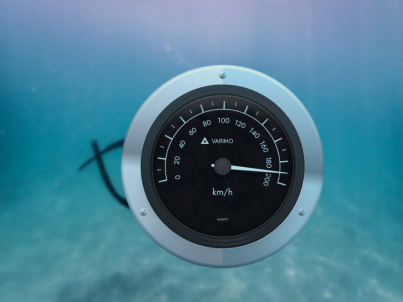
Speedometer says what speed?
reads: 190 km/h
